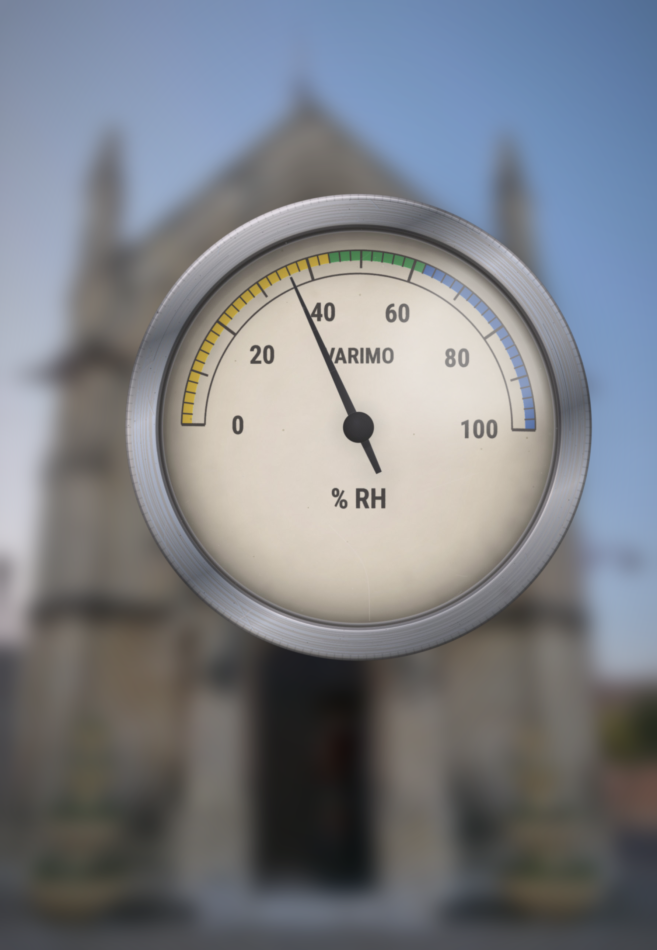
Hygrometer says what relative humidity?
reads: 36 %
